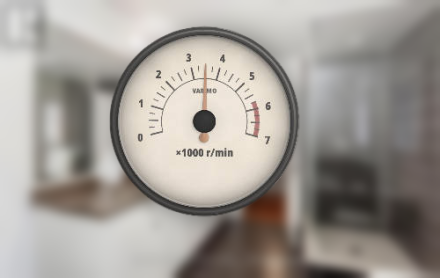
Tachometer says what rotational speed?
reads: 3500 rpm
